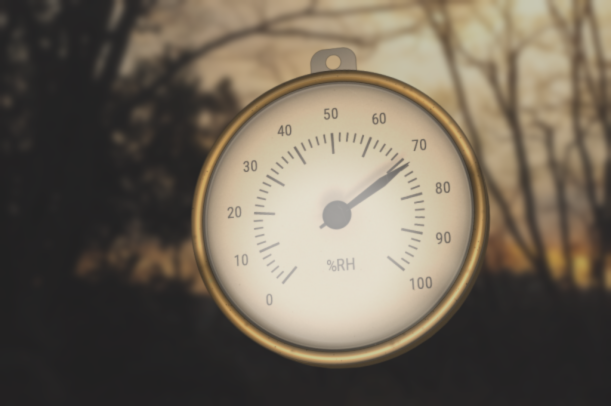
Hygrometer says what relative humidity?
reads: 72 %
